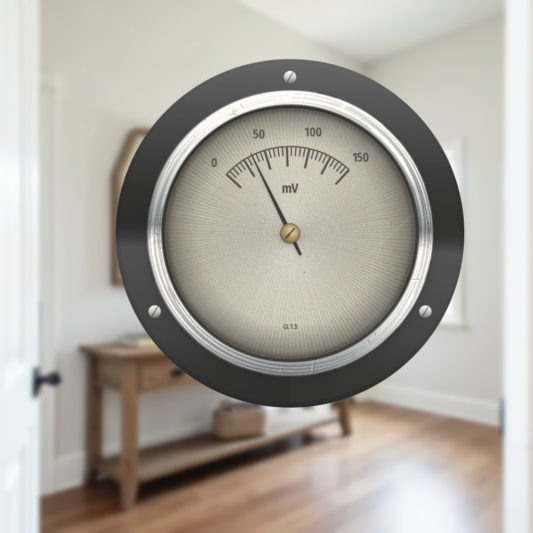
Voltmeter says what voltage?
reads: 35 mV
